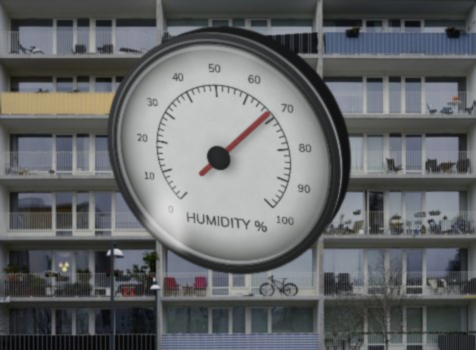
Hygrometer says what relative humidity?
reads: 68 %
